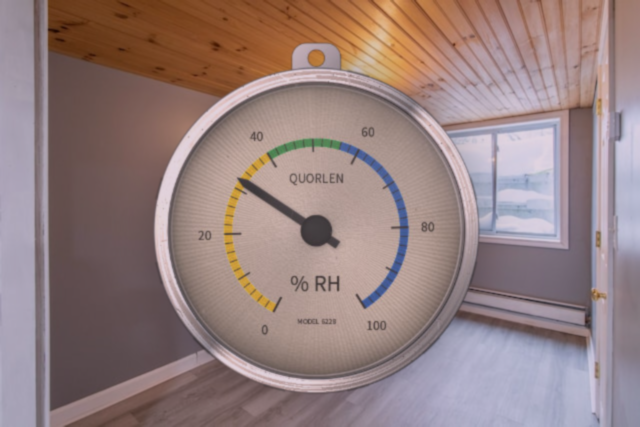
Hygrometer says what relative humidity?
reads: 32 %
